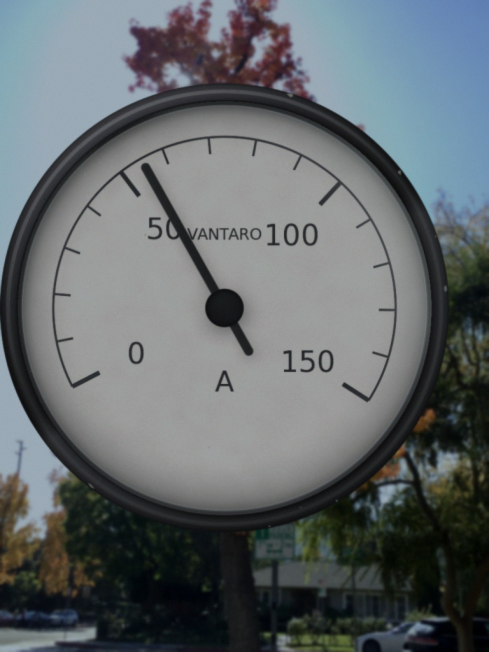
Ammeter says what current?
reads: 55 A
